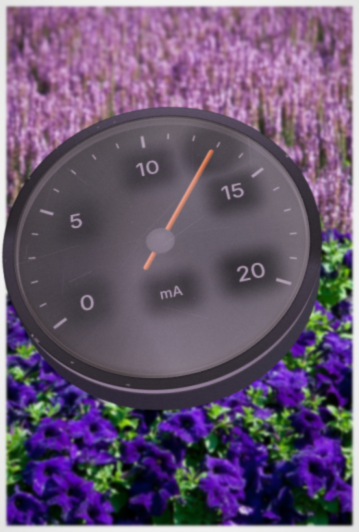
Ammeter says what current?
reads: 13 mA
